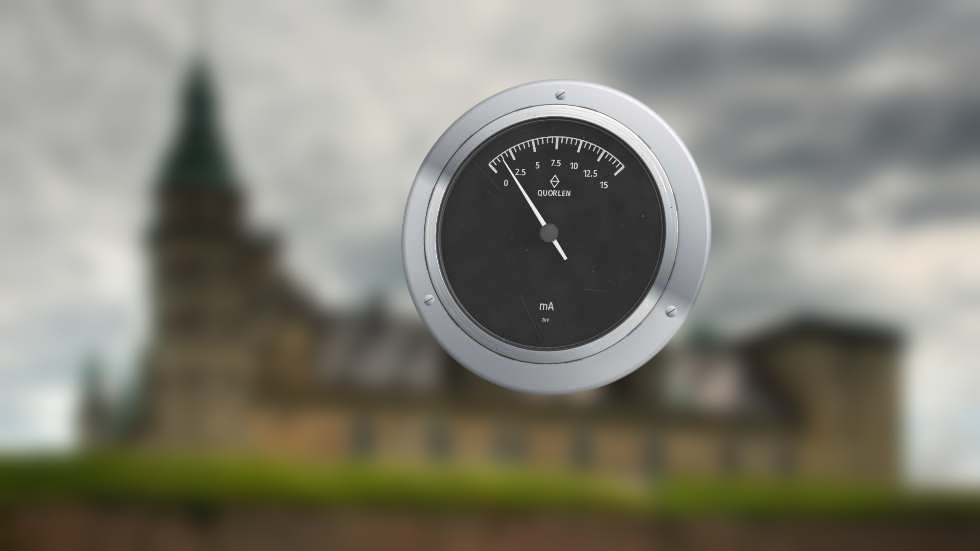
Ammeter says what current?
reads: 1.5 mA
